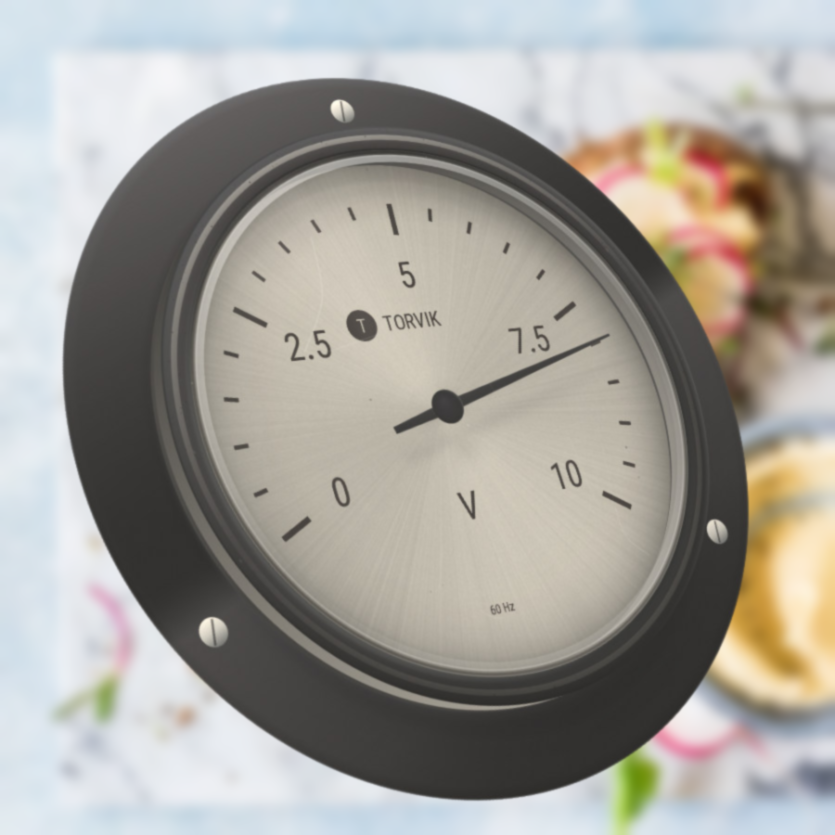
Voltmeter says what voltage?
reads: 8 V
